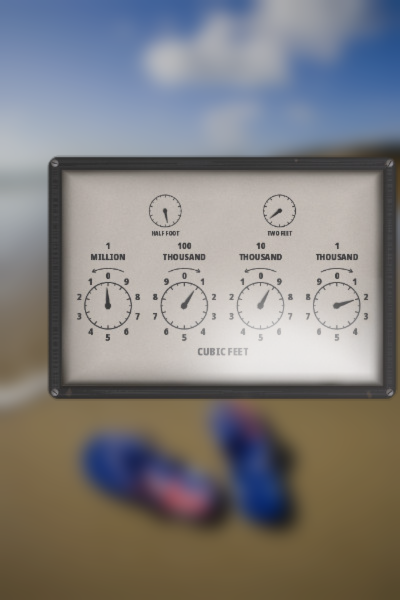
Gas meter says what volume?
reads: 9200 ft³
